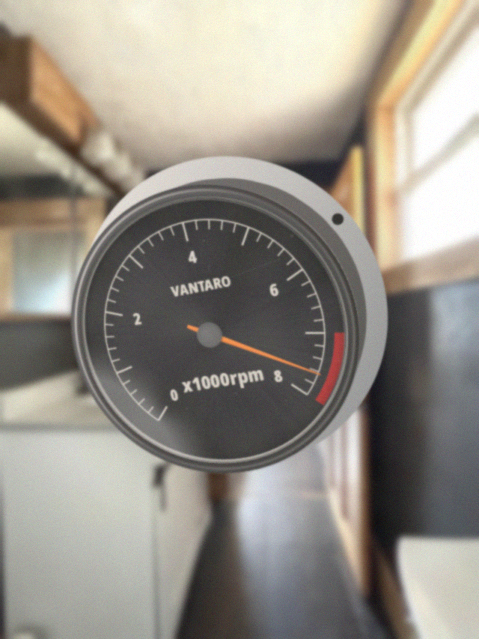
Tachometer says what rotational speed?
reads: 7600 rpm
